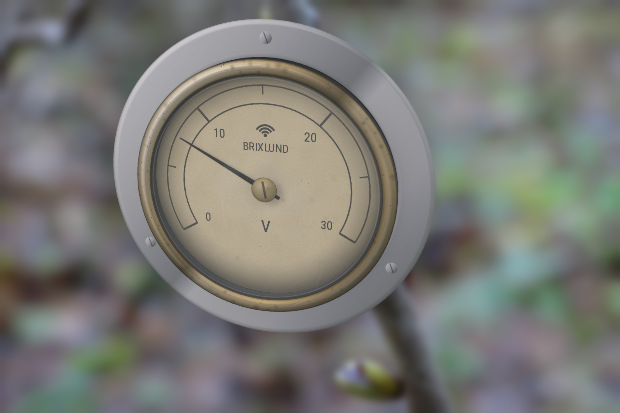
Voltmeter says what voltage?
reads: 7.5 V
